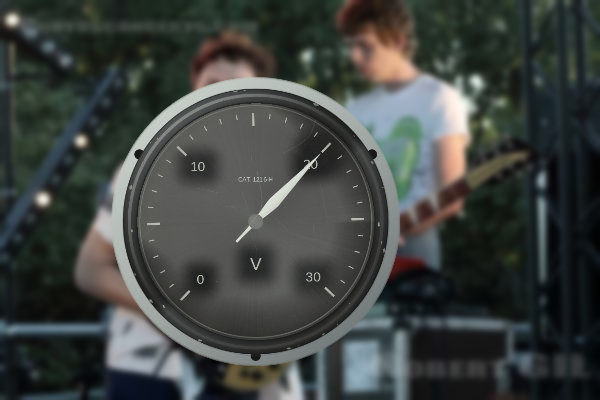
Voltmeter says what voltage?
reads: 20 V
